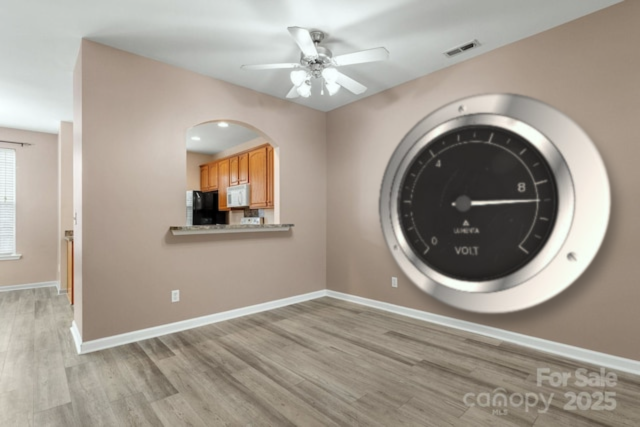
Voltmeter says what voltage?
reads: 8.5 V
